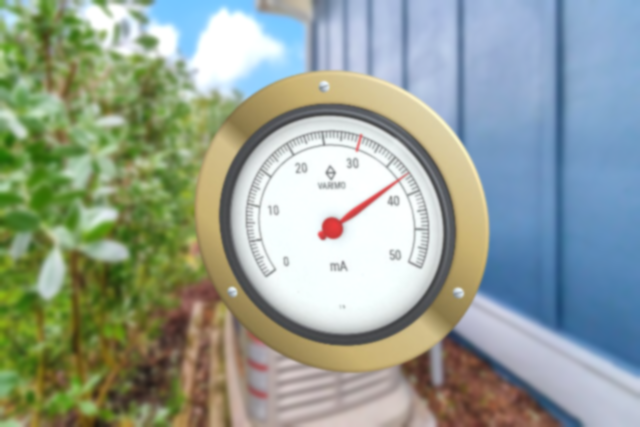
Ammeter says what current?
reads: 37.5 mA
